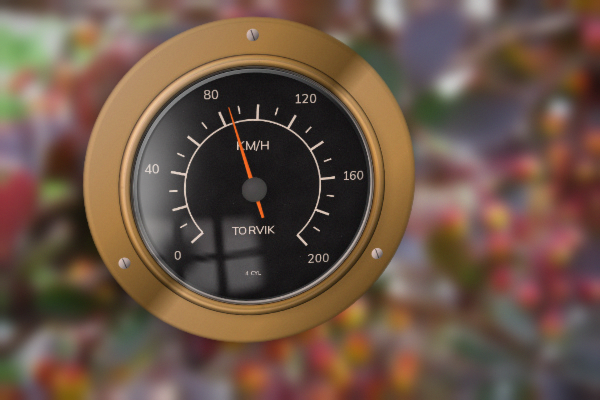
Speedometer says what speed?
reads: 85 km/h
